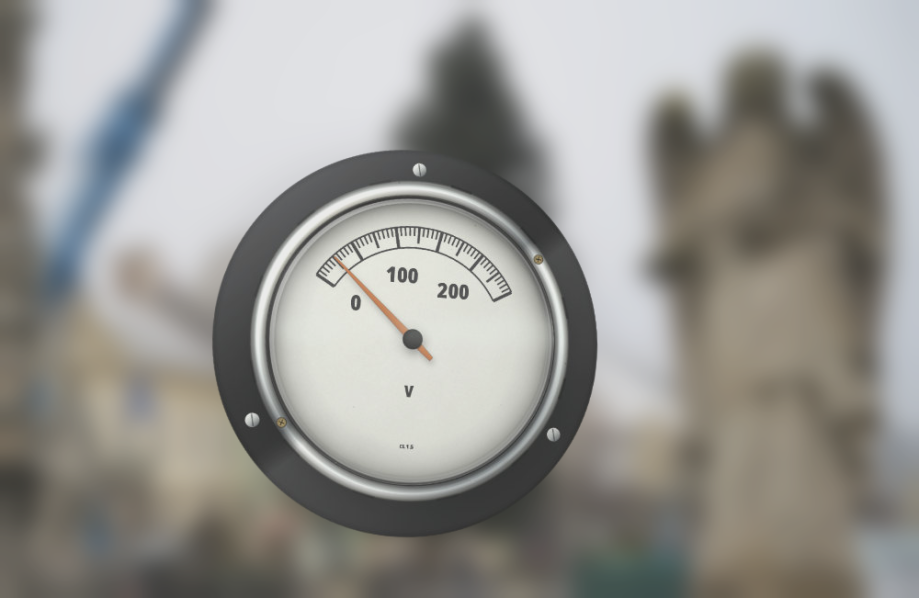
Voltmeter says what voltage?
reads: 25 V
